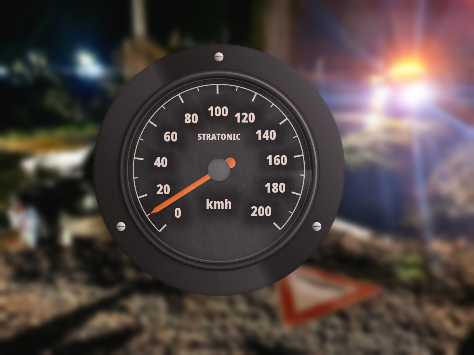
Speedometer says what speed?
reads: 10 km/h
